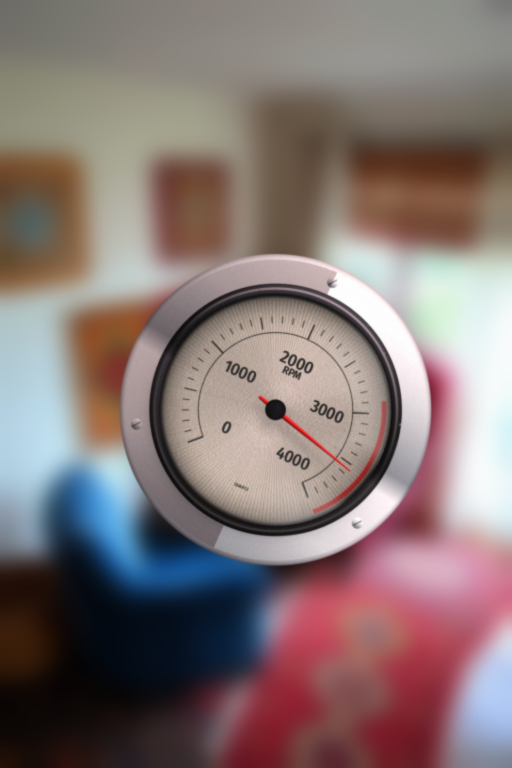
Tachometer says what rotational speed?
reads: 3550 rpm
